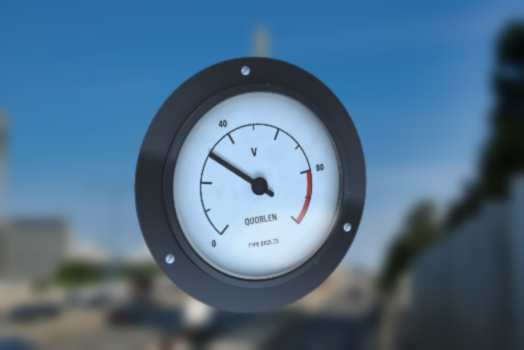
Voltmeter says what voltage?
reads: 30 V
